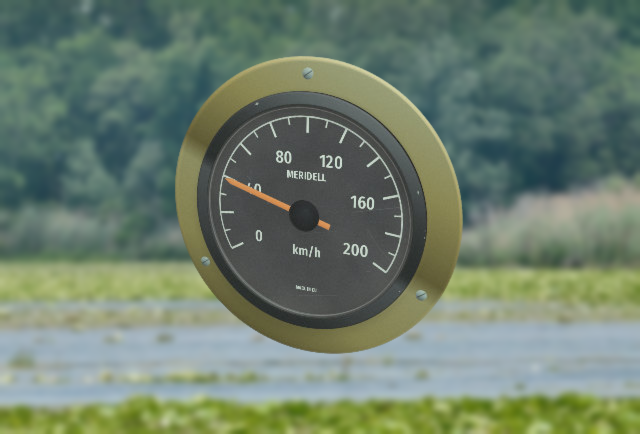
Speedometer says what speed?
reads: 40 km/h
